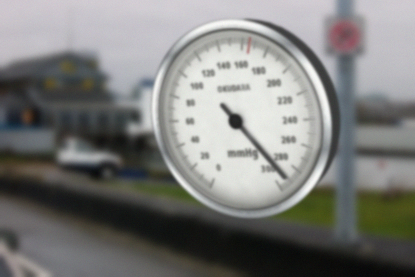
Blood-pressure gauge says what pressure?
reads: 290 mmHg
